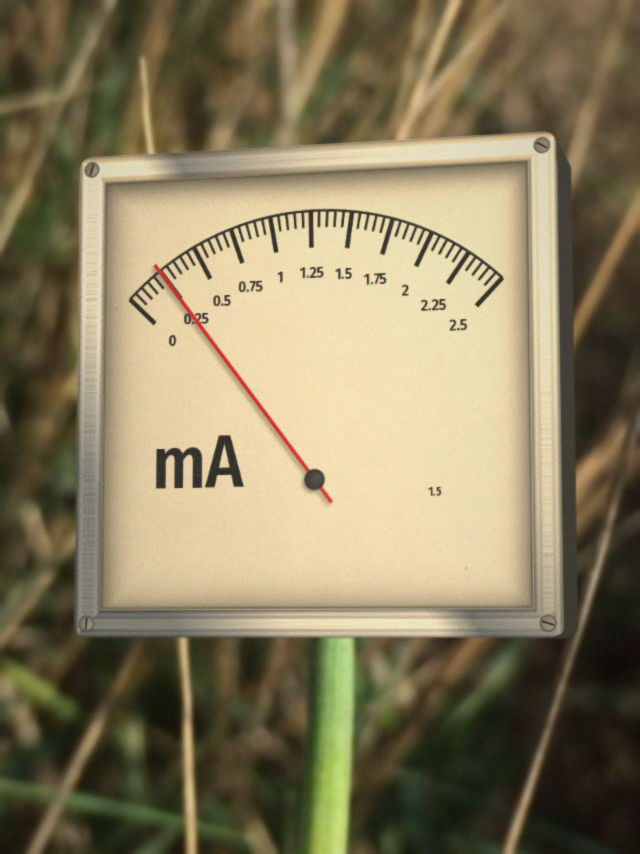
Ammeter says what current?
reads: 0.25 mA
